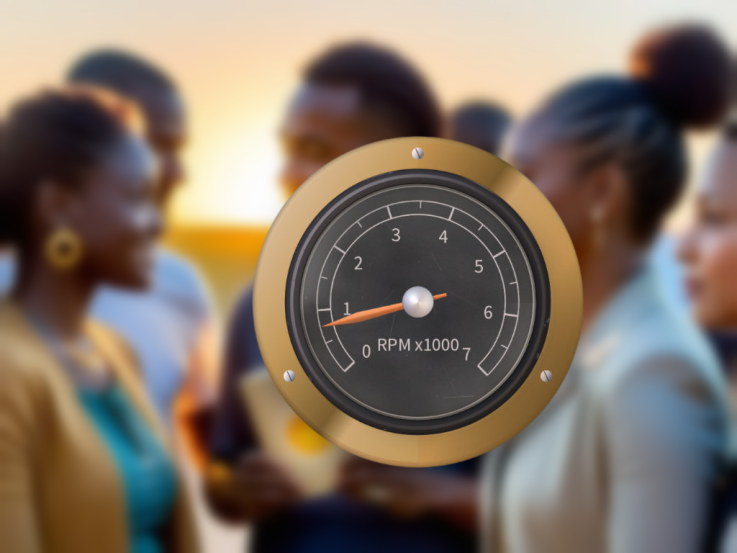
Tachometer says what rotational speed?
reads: 750 rpm
